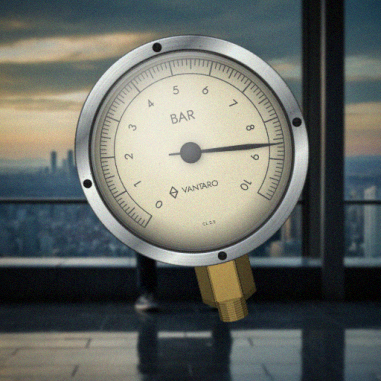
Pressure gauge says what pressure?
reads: 8.6 bar
